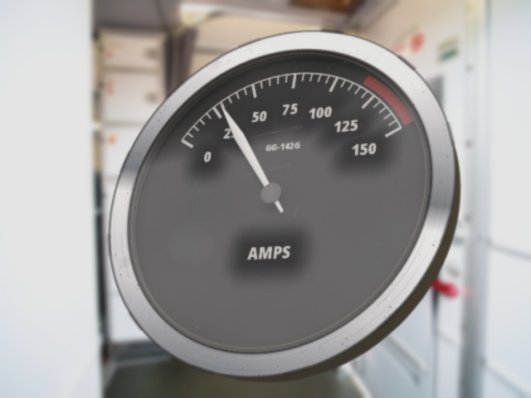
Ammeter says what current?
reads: 30 A
